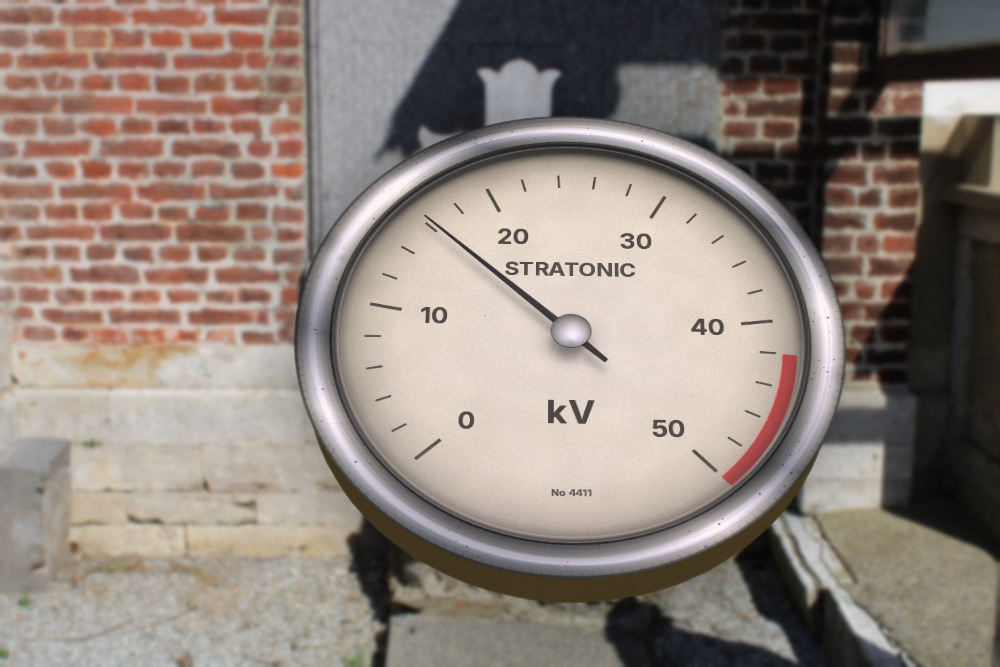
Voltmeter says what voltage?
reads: 16 kV
